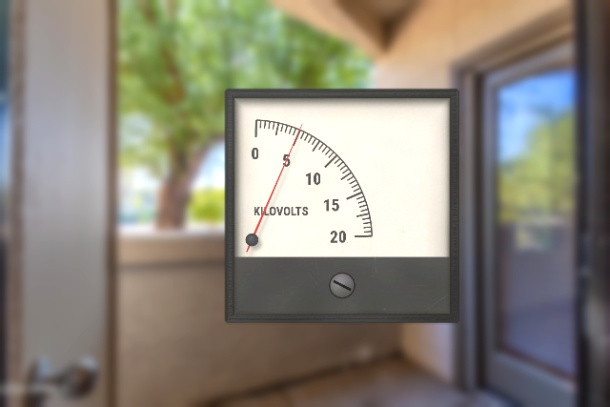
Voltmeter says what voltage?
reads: 5 kV
